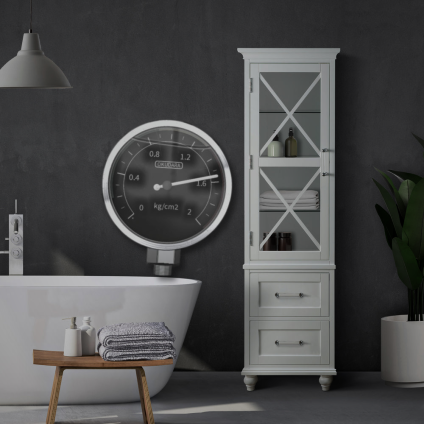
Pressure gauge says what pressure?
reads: 1.55 kg/cm²
